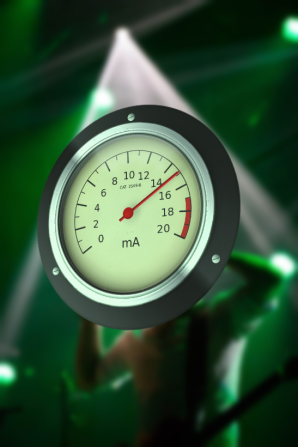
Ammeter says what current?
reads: 15 mA
